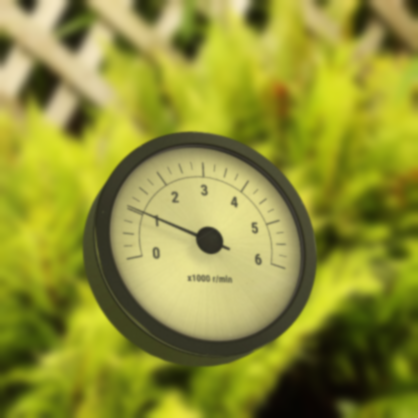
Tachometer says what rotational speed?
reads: 1000 rpm
